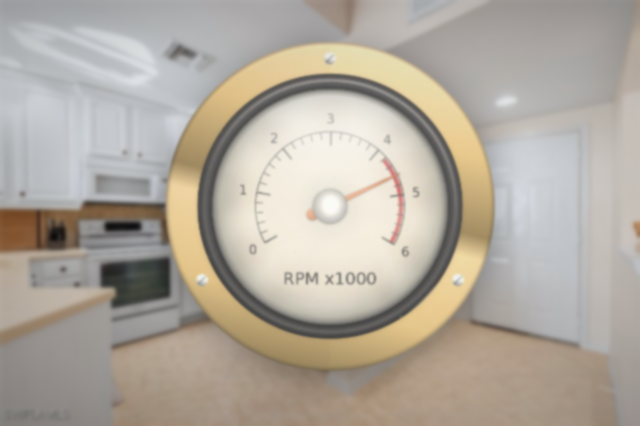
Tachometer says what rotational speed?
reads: 4600 rpm
